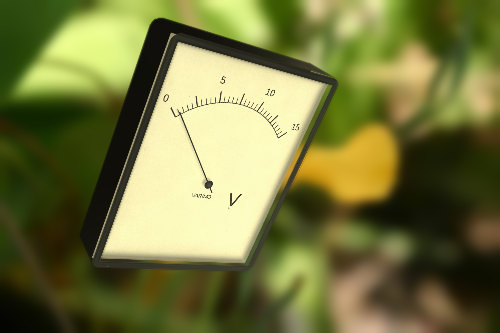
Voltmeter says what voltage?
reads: 0.5 V
